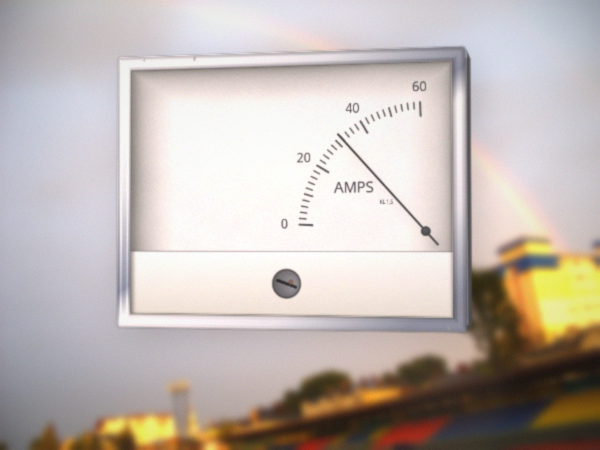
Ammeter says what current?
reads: 32 A
